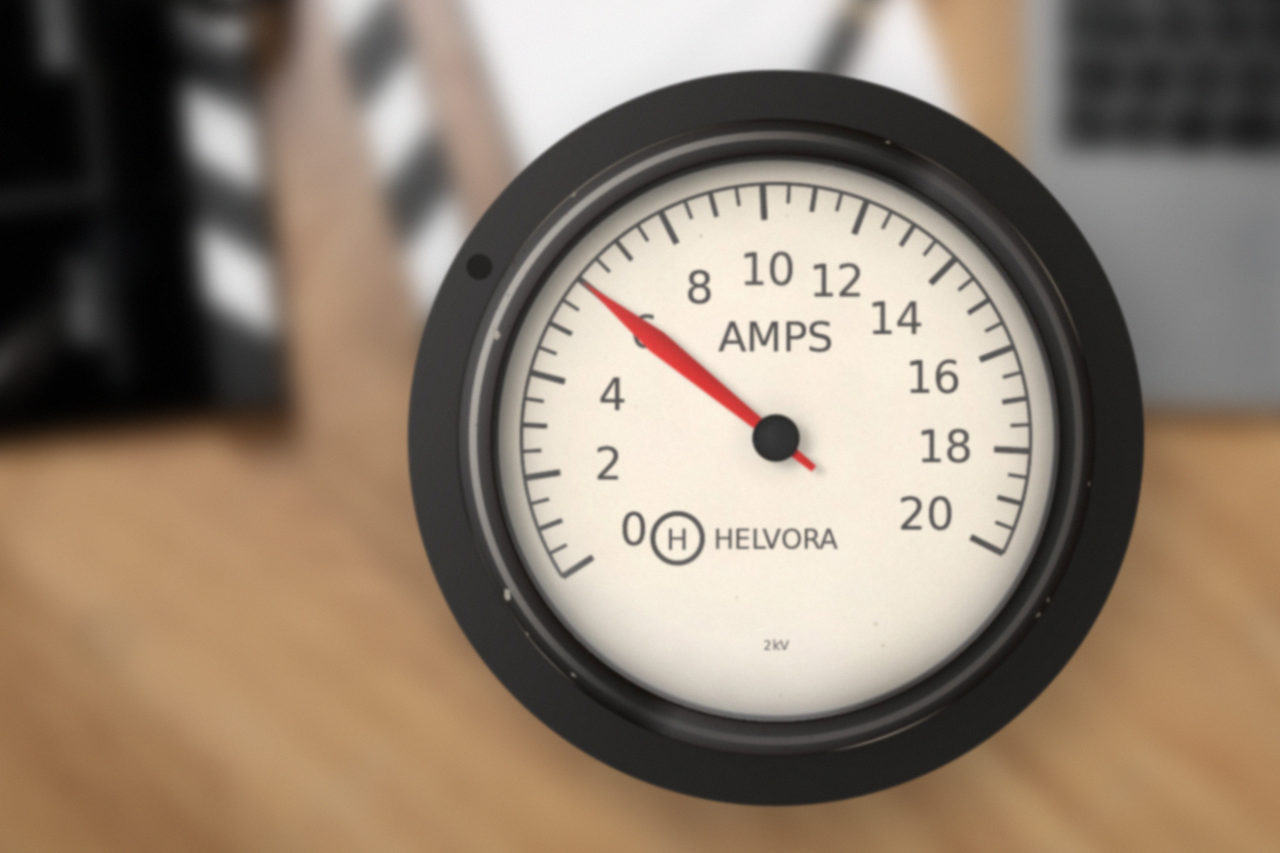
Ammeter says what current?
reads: 6 A
